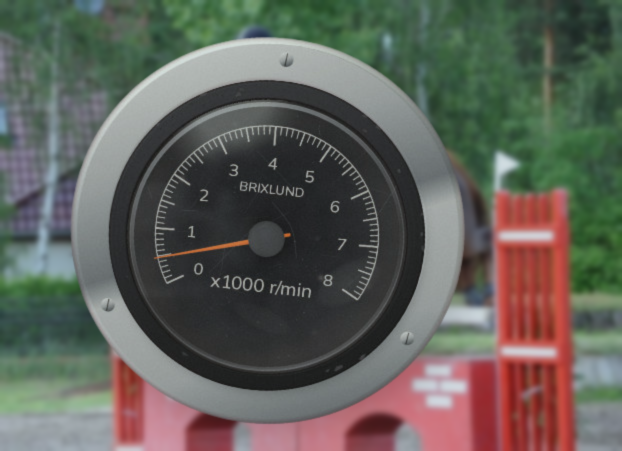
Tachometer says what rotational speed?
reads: 500 rpm
